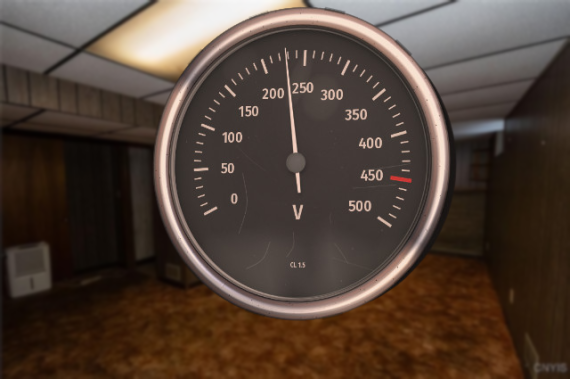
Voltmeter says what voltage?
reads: 230 V
